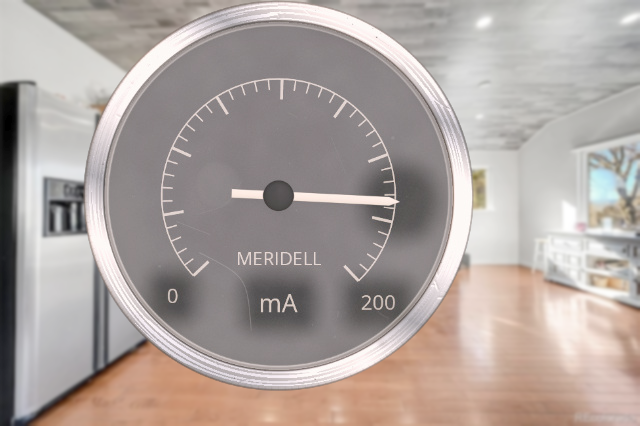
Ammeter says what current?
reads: 167.5 mA
